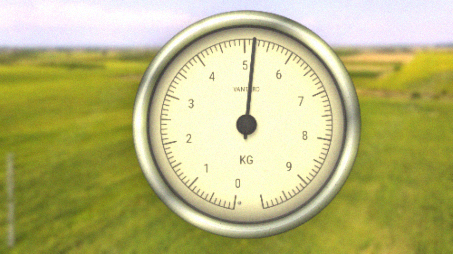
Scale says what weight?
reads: 5.2 kg
